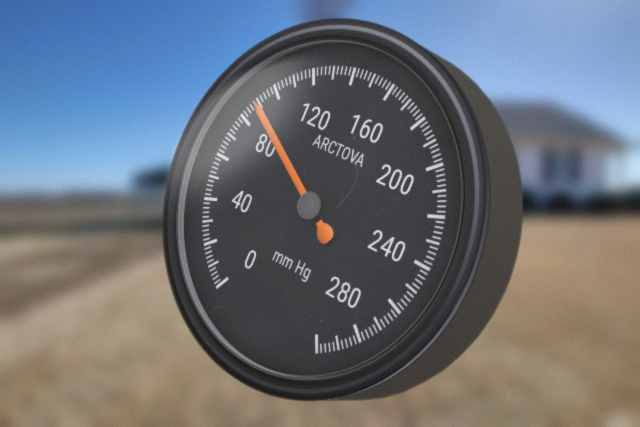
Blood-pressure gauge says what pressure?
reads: 90 mmHg
